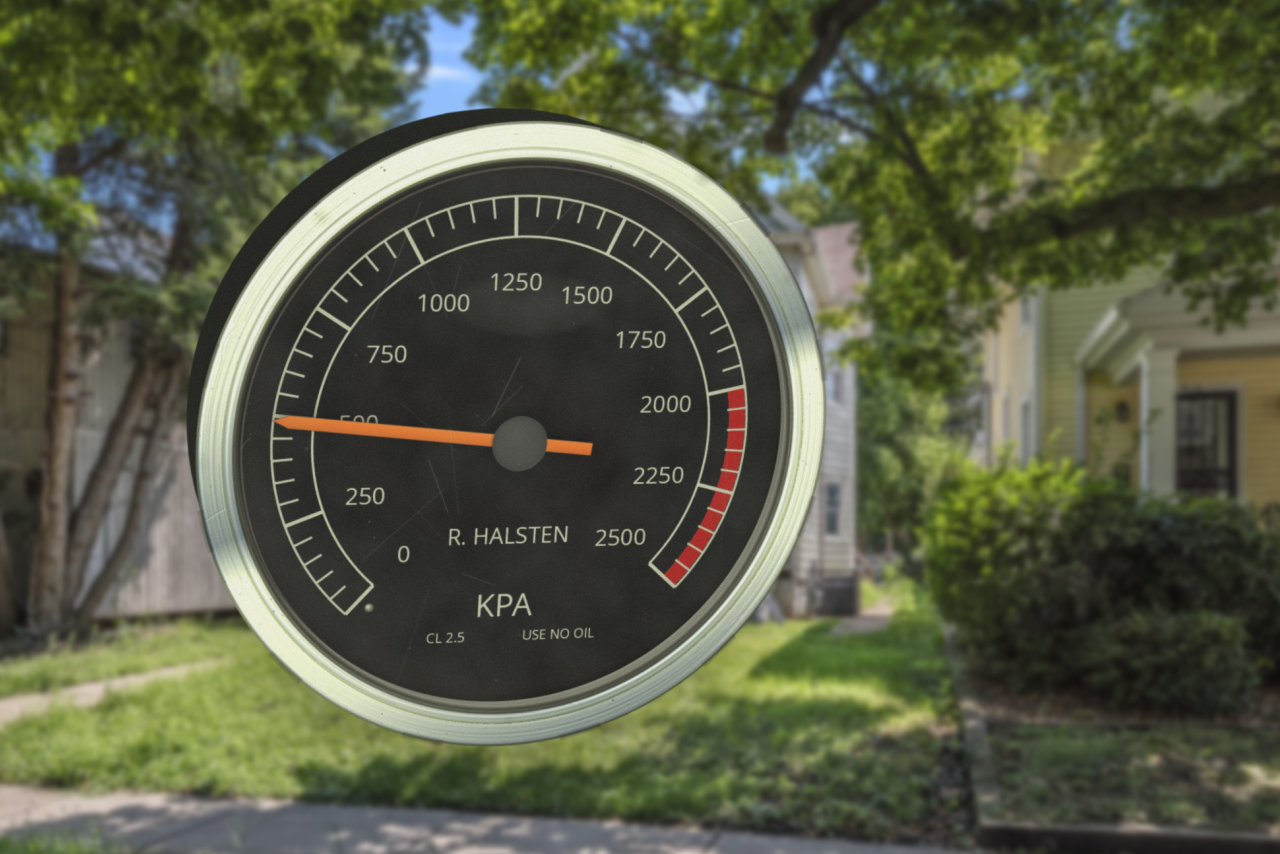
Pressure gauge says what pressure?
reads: 500 kPa
